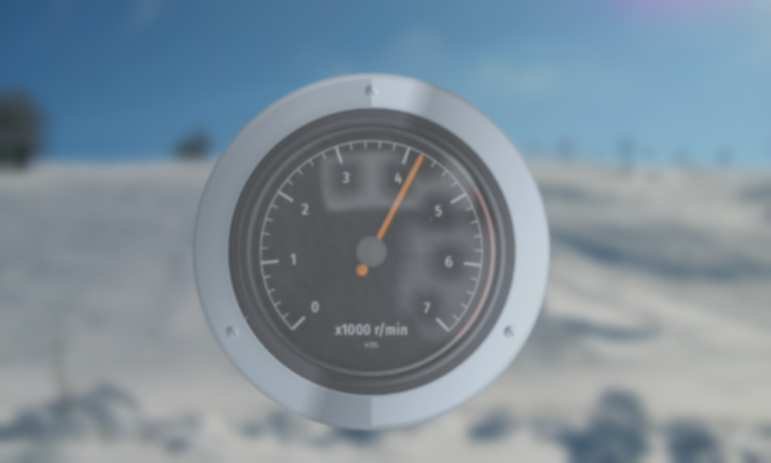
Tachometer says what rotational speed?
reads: 4200 rpm
